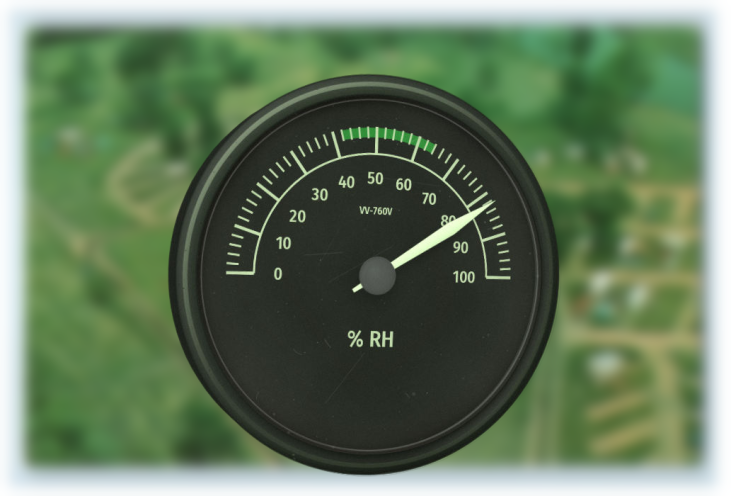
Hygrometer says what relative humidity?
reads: 82 %
